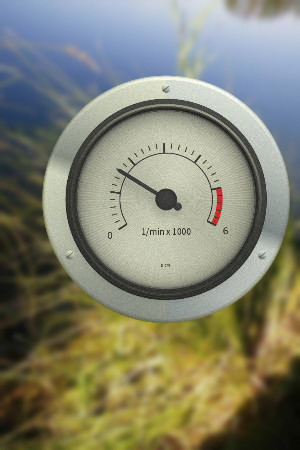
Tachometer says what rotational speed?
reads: 1600 rpm
